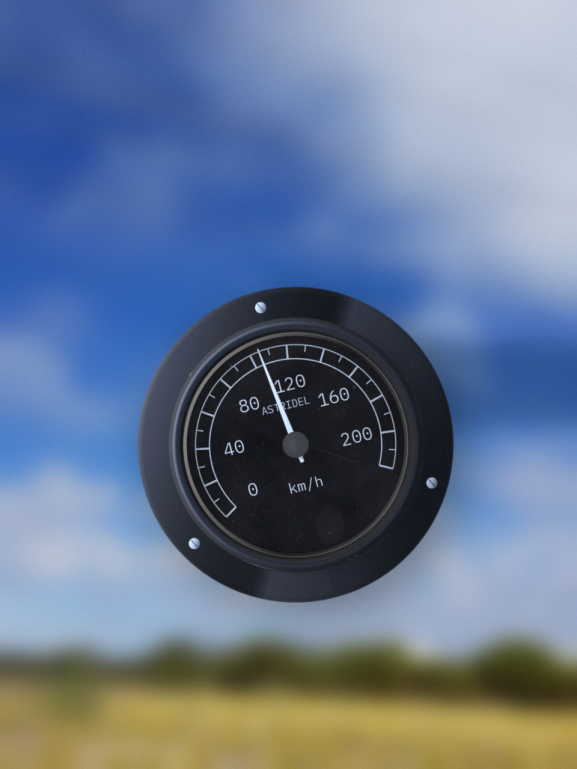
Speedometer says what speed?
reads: 105 km/h
